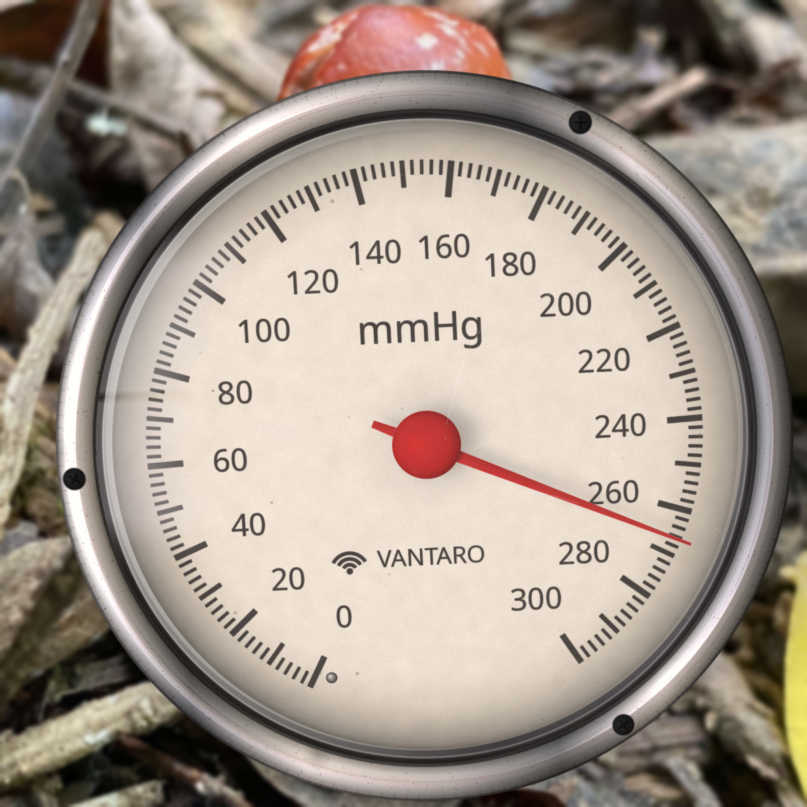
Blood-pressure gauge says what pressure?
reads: 266 mmHg
